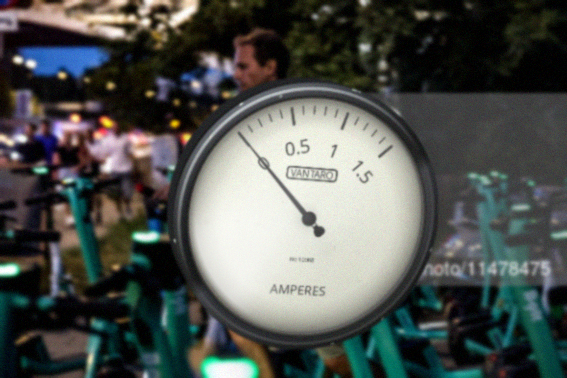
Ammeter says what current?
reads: 0 A
